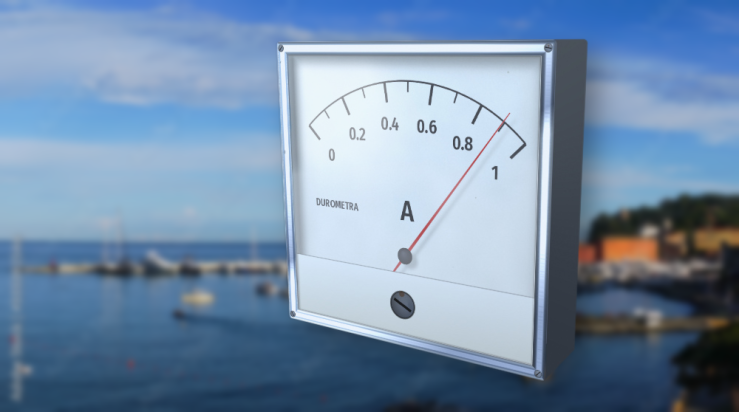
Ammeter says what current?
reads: 0.9 A
